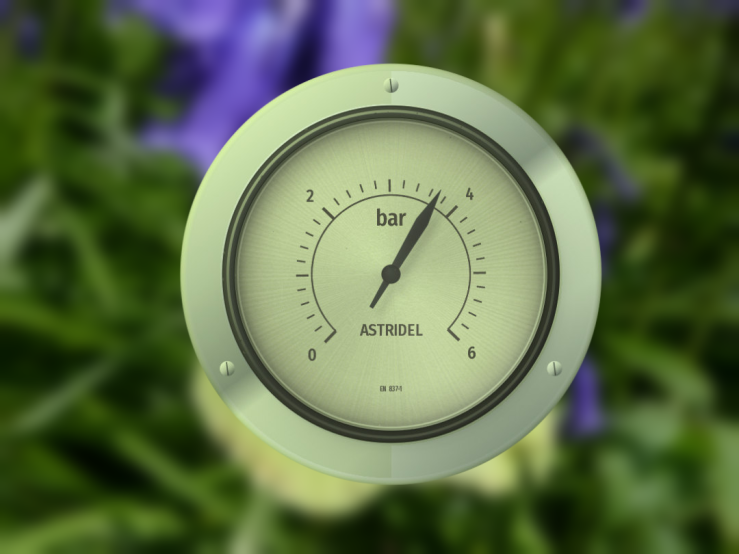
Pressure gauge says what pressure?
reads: 3.7 bar
